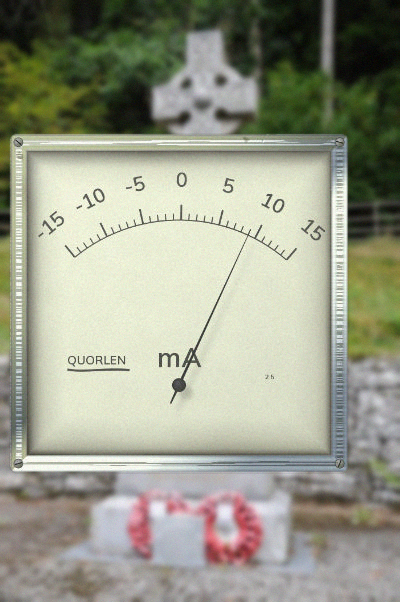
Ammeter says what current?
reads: 9 mA
